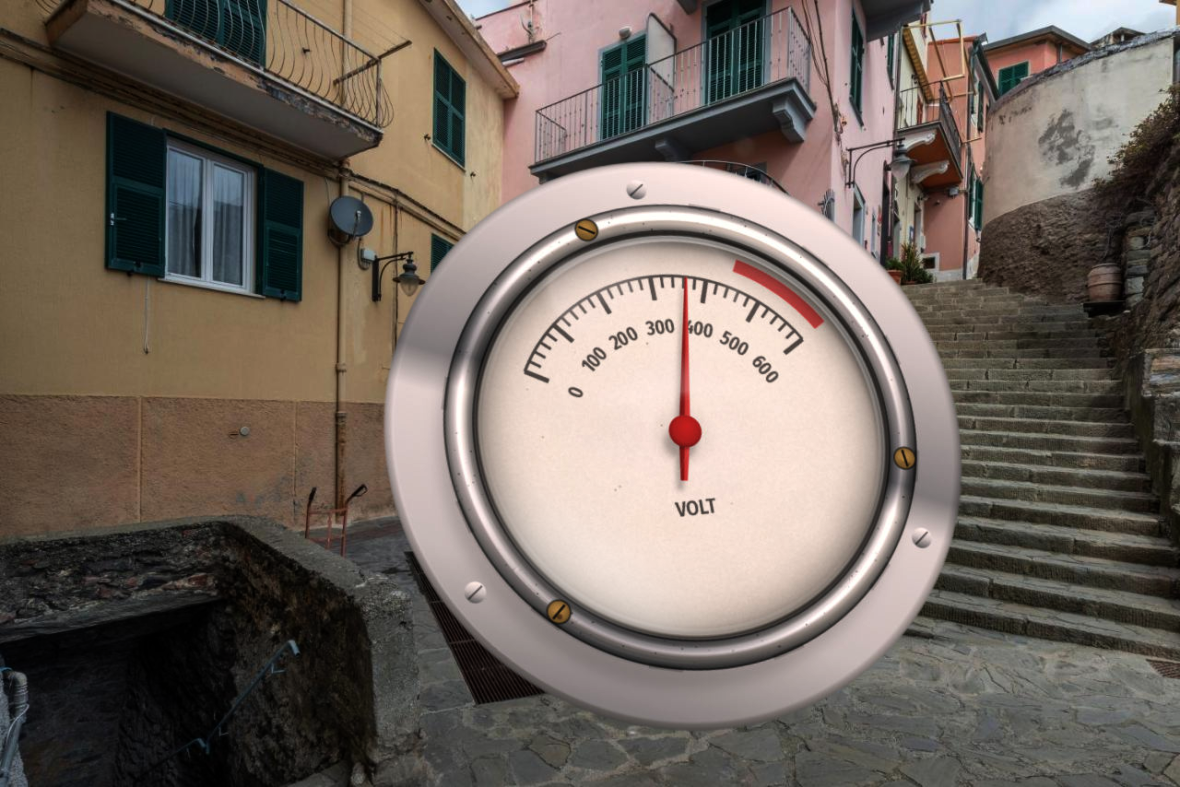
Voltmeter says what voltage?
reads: 360 V
